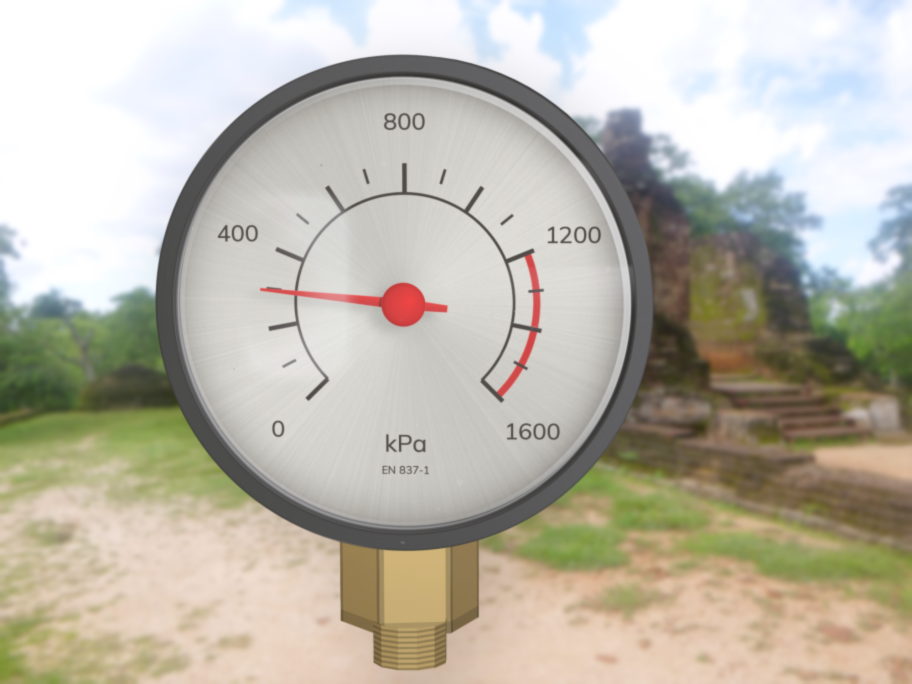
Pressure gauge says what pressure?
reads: 300 kPa
